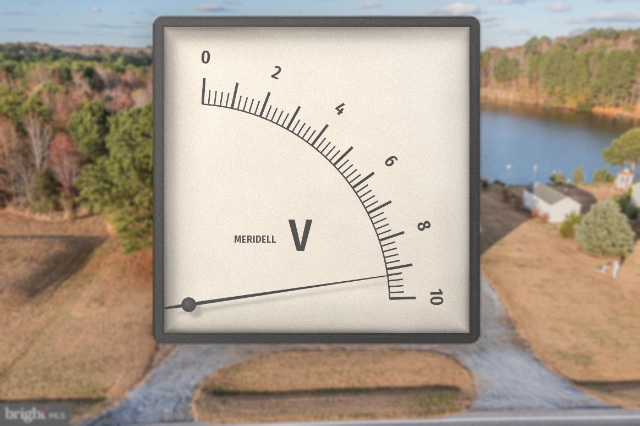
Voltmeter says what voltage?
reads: 9.2 V
